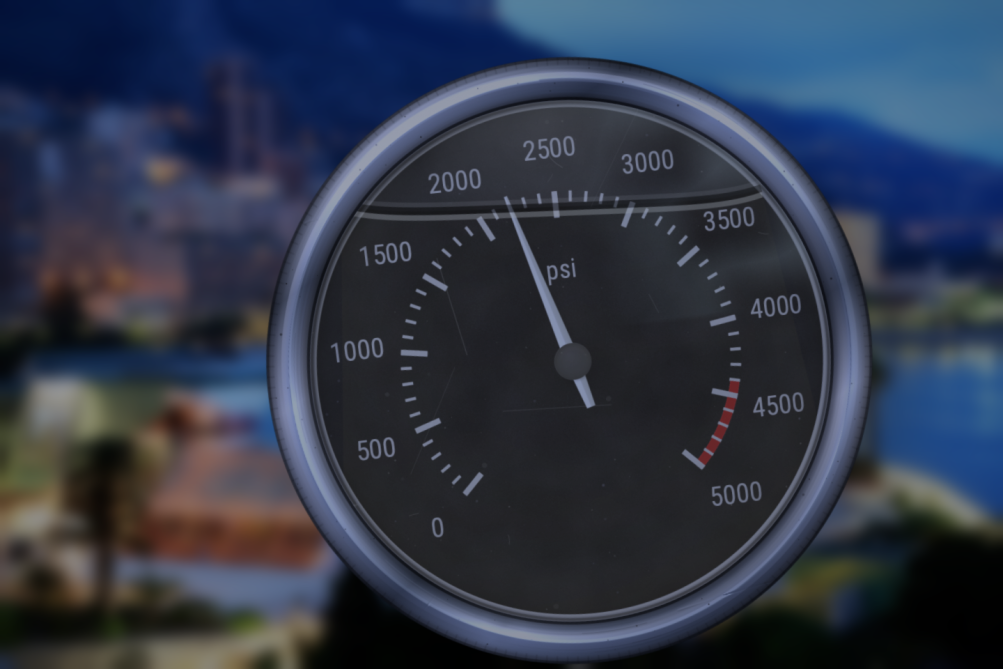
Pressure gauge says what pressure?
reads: 2200 psi
